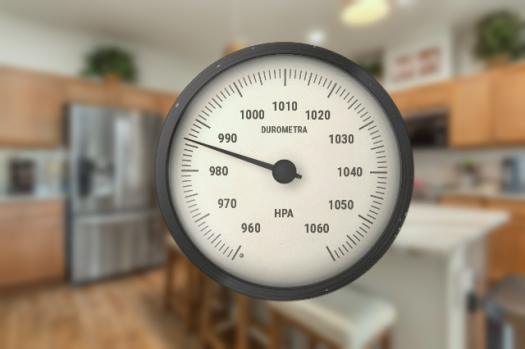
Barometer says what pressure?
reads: 986 hPa
